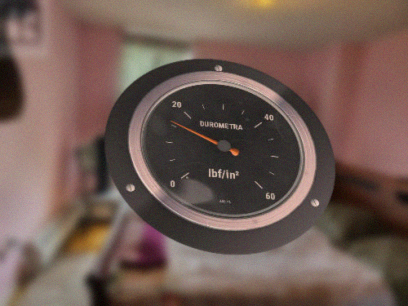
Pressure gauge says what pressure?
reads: 15 psi
